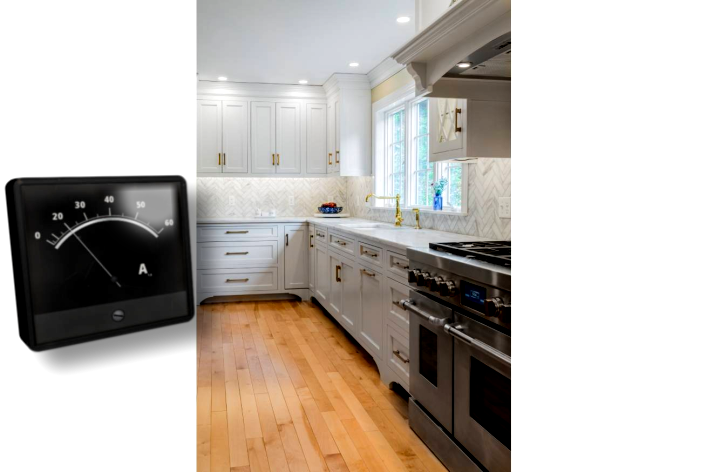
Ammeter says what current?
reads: 20 A
